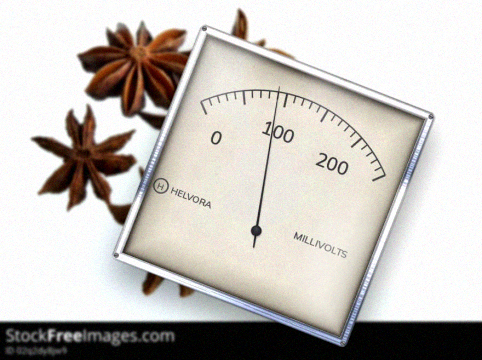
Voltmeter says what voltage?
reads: 90 mV
